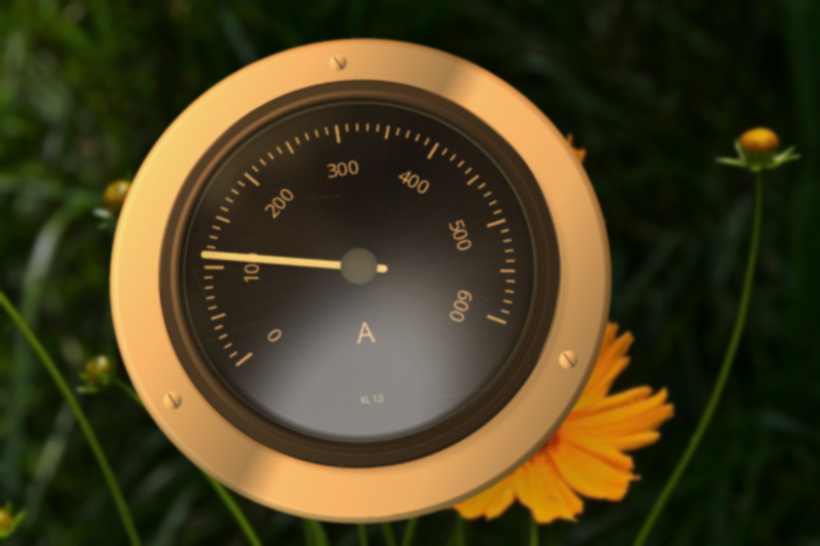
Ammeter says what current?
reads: 110 A
